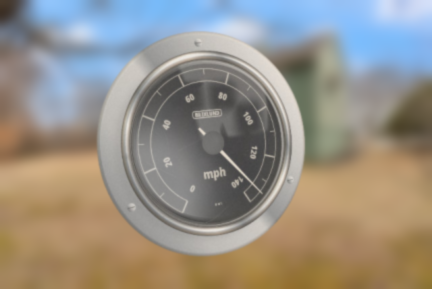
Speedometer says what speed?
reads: 135 mph
